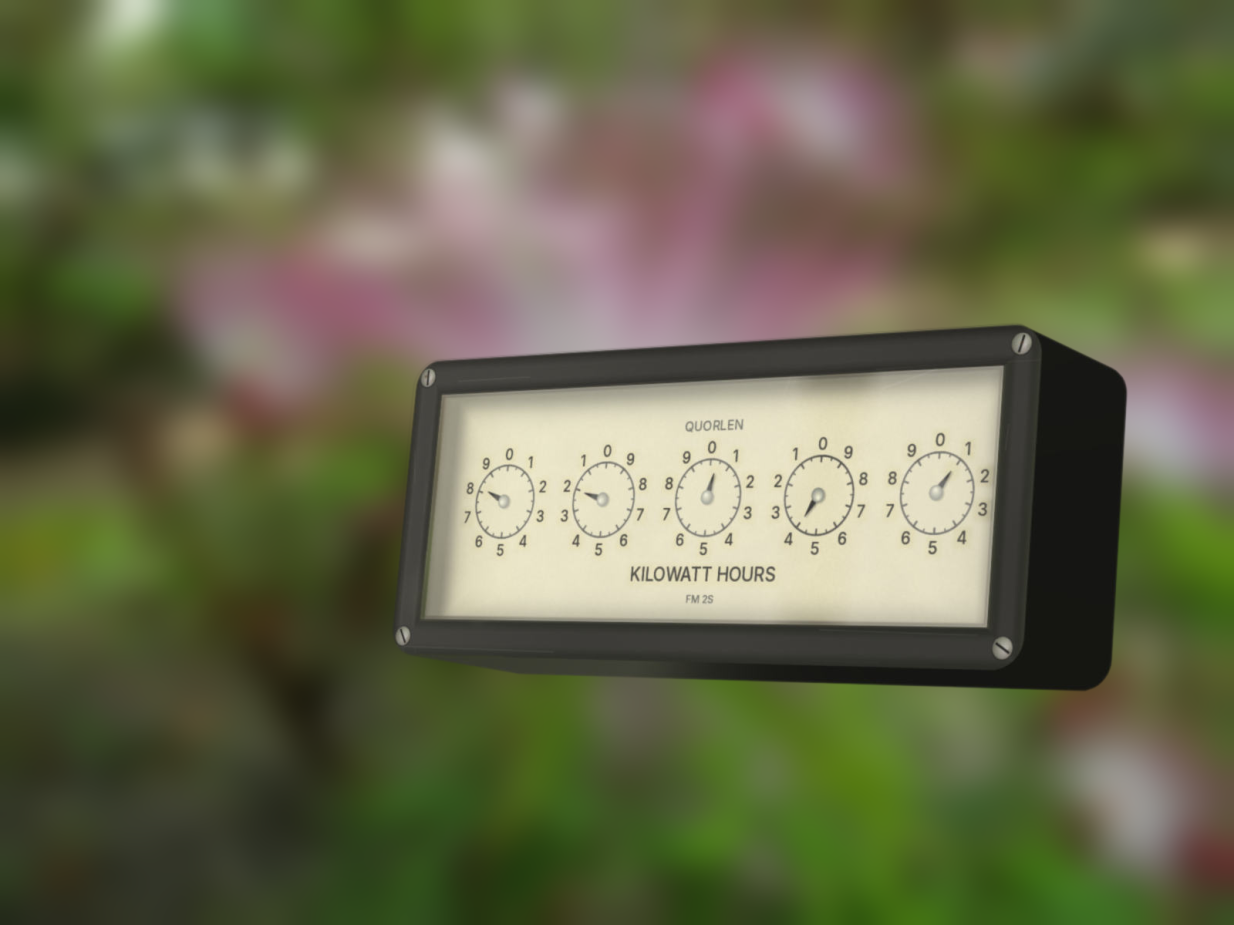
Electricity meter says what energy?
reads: 82041 kWh
